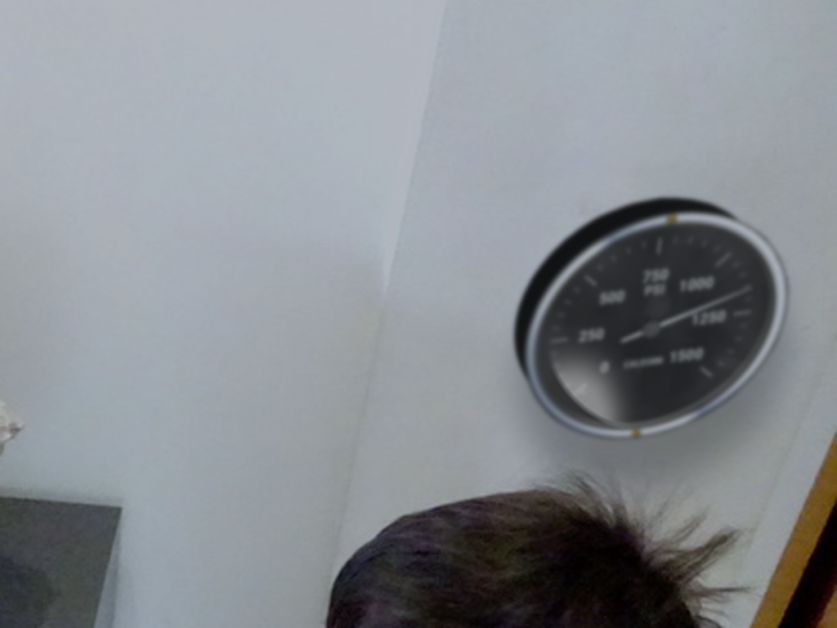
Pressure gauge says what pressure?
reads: 1150 psi
